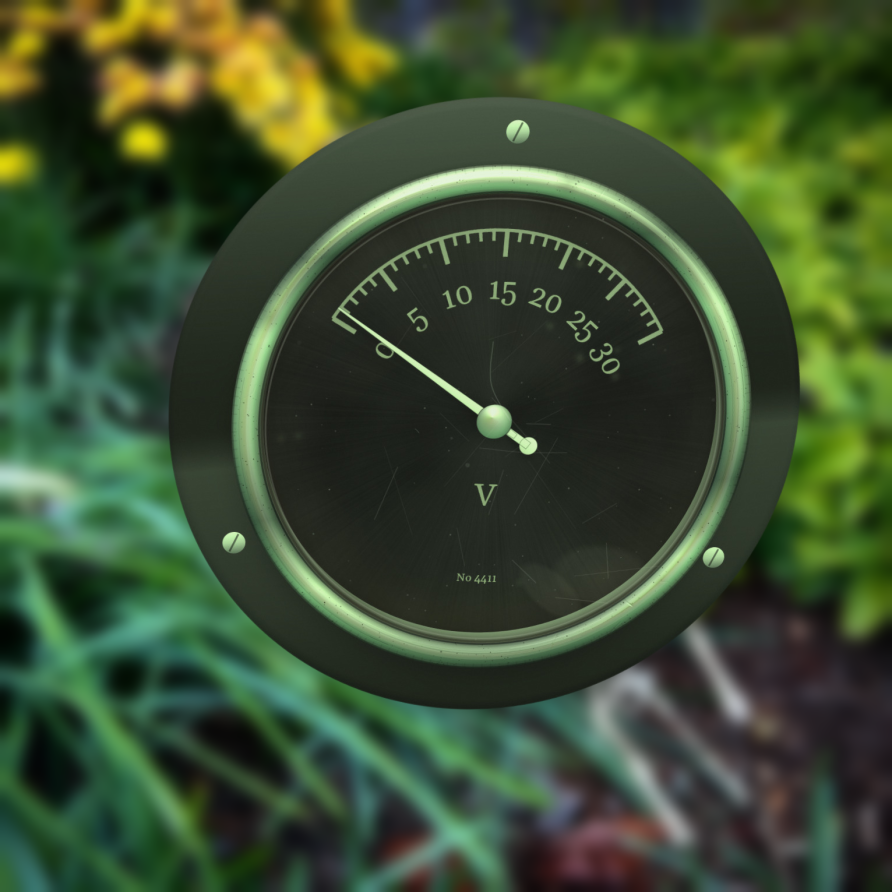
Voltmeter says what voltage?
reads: 1 V
